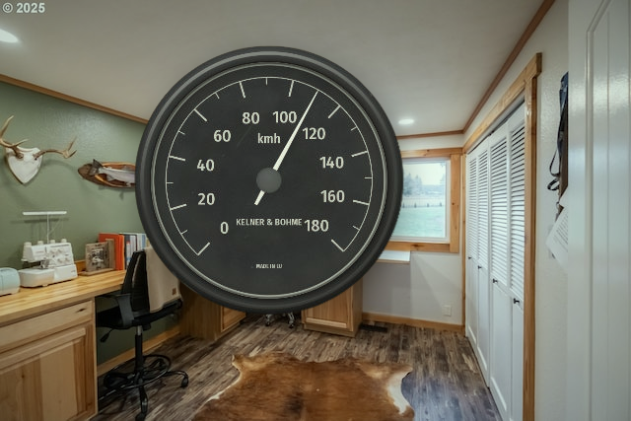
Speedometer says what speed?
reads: 110 km/h
